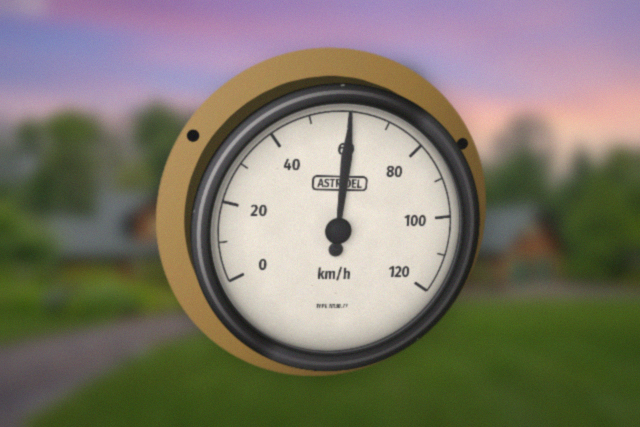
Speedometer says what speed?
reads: 60 km/h
